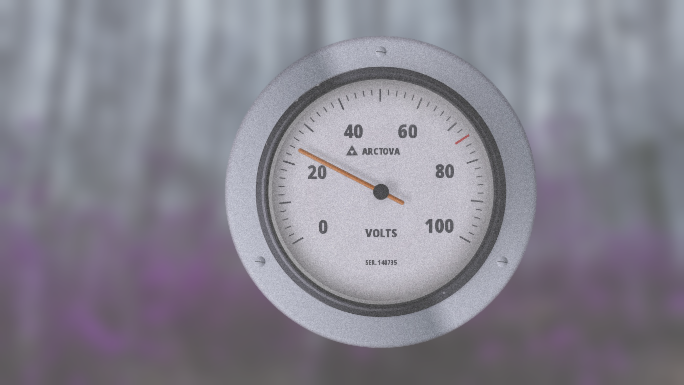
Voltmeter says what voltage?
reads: 24 V
